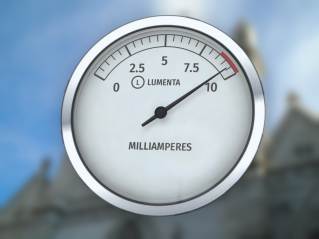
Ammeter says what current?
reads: 9.5 mA
